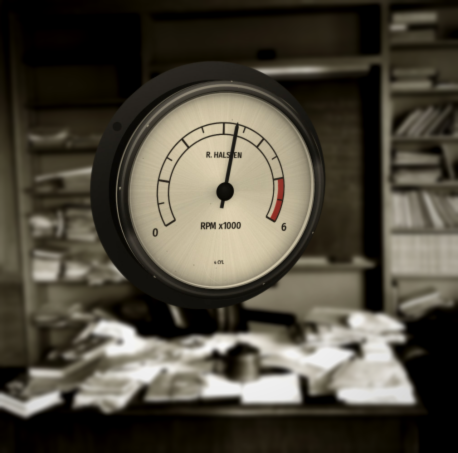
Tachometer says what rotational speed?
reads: 3250 rpm
